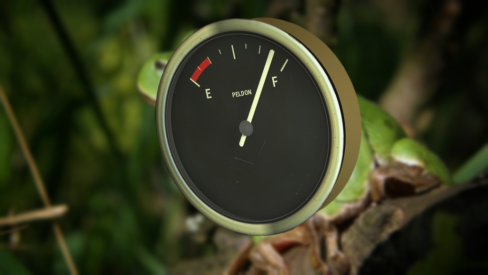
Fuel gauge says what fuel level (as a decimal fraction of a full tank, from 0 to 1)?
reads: 0.875
